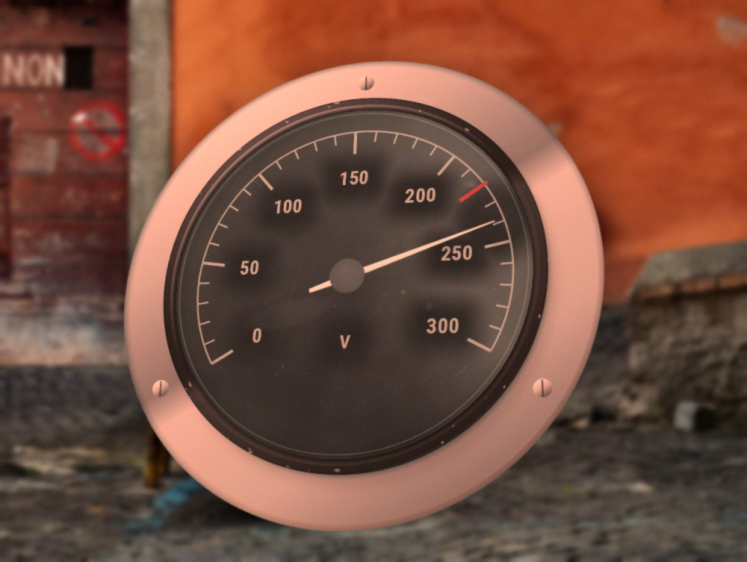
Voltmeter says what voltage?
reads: 240 V
